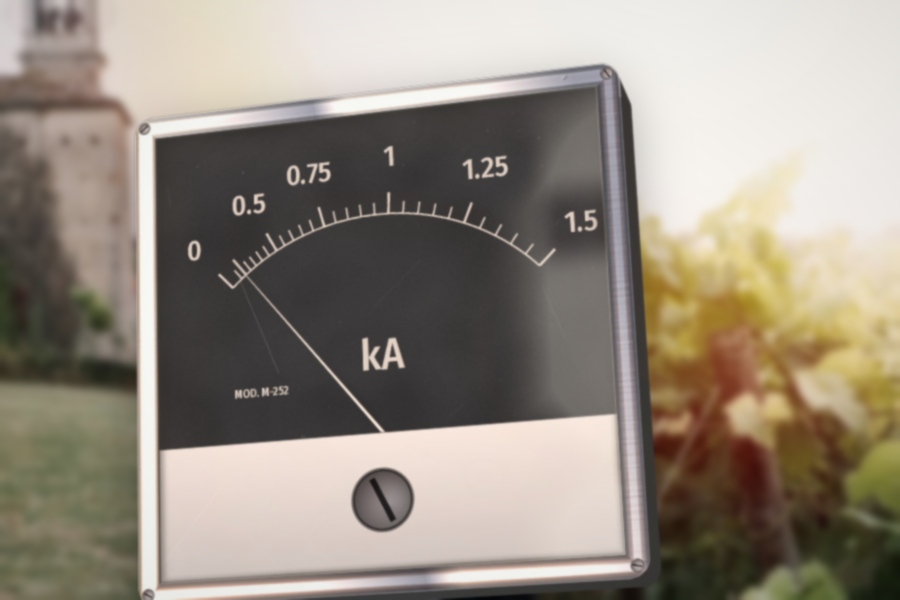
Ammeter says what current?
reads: 0.25 kA
